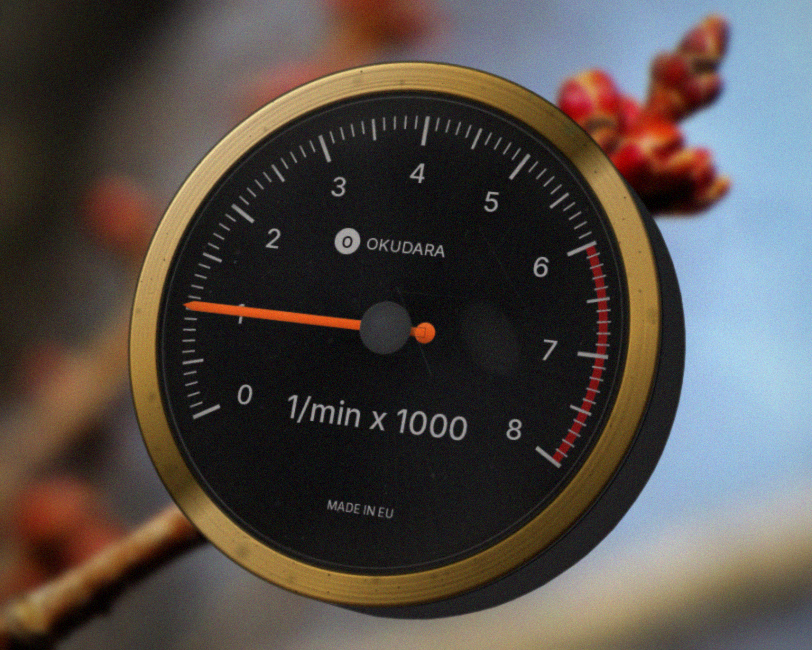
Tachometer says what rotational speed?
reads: 1000 rpm
